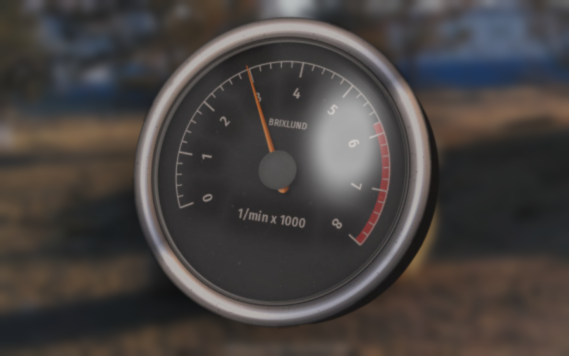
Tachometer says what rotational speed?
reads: 3000 rpm
